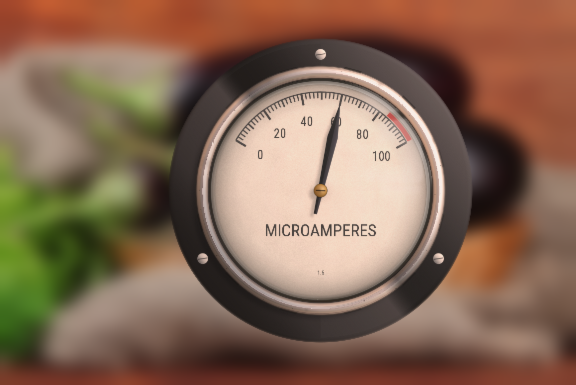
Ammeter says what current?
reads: 60 µA
